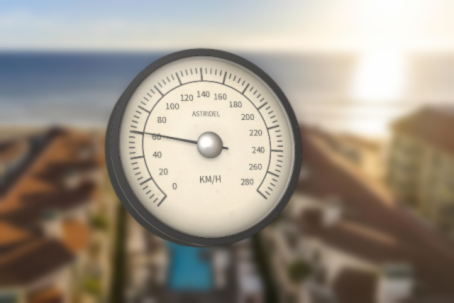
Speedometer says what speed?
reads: 60 km/h
